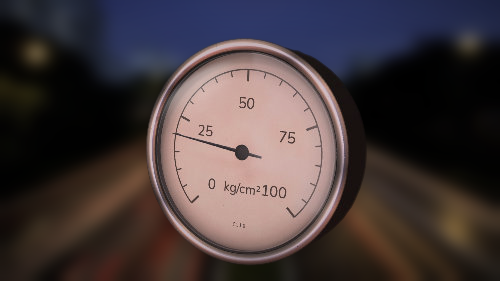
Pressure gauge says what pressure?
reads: 20 kg/cm²
